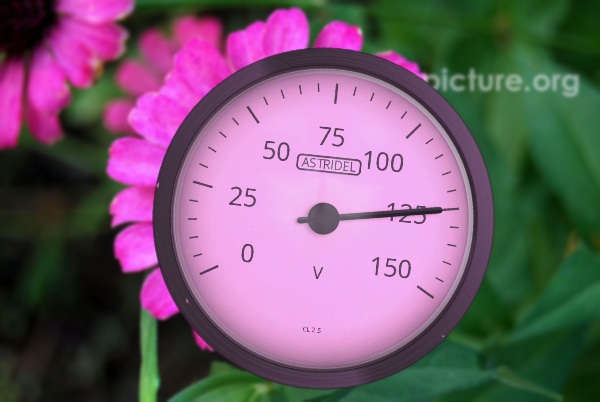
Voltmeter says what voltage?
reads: 125 V
